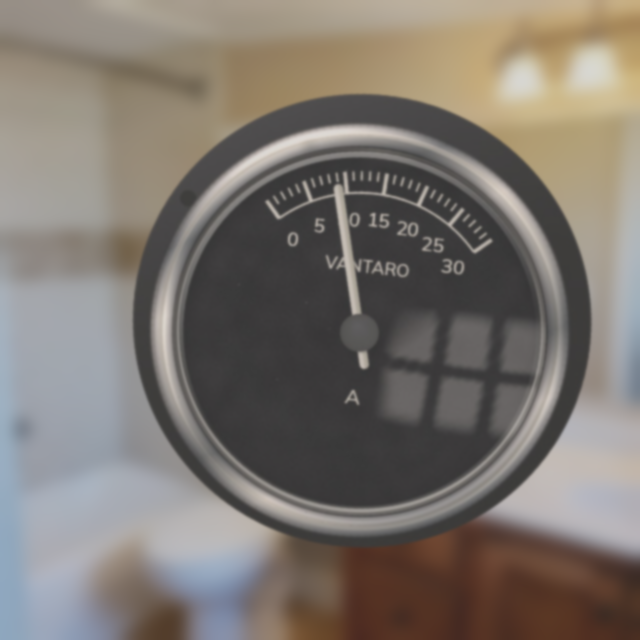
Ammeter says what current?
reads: 9 A
